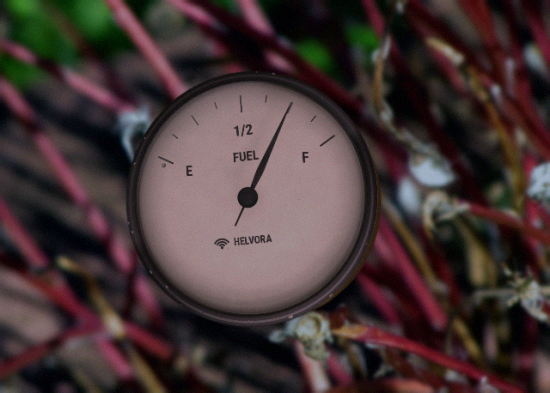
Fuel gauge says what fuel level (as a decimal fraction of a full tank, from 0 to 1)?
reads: 0.75
